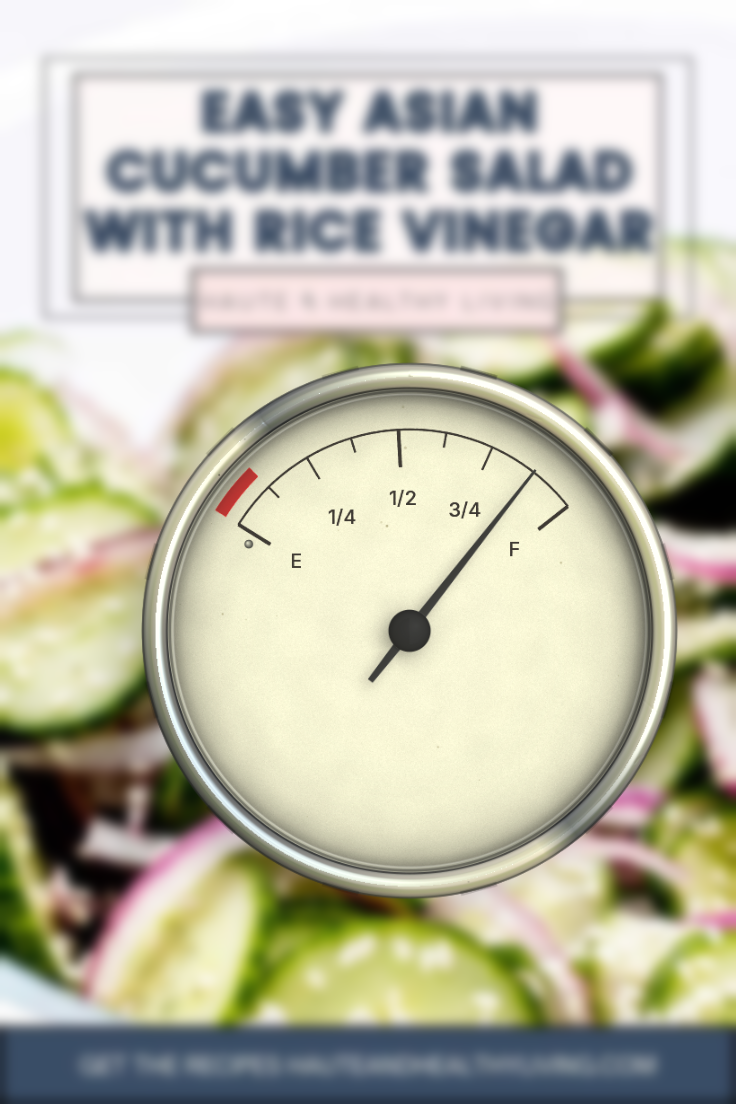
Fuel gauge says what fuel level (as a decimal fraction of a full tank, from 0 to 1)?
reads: 0.875
